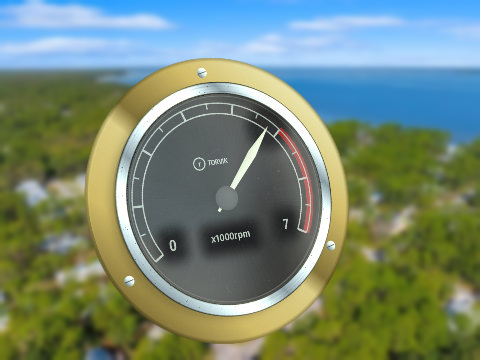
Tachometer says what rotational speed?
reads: 4750 rpm
